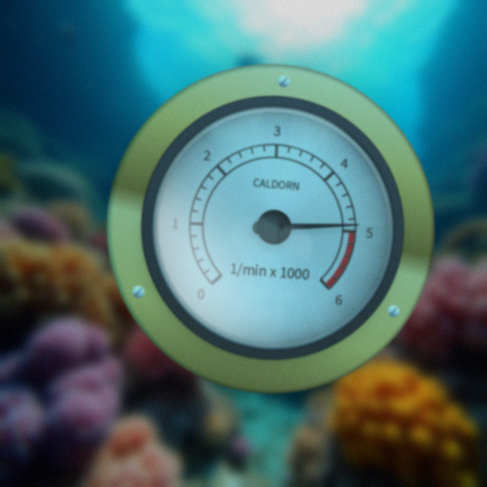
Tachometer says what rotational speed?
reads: 4900 rpm
